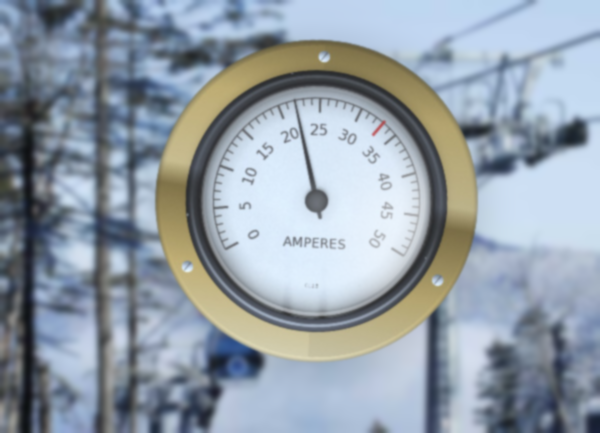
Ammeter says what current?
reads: 22 A
